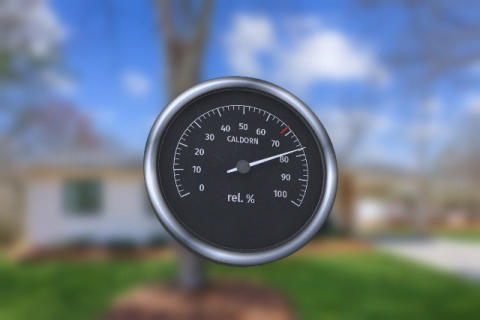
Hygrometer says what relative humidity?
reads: 78 %
